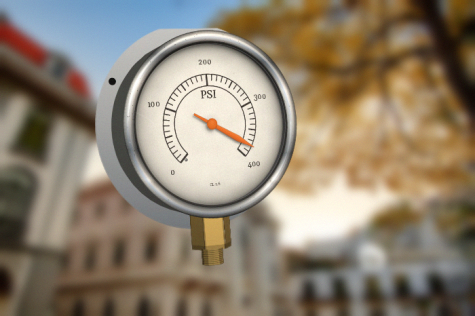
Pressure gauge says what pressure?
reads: 380 psi
